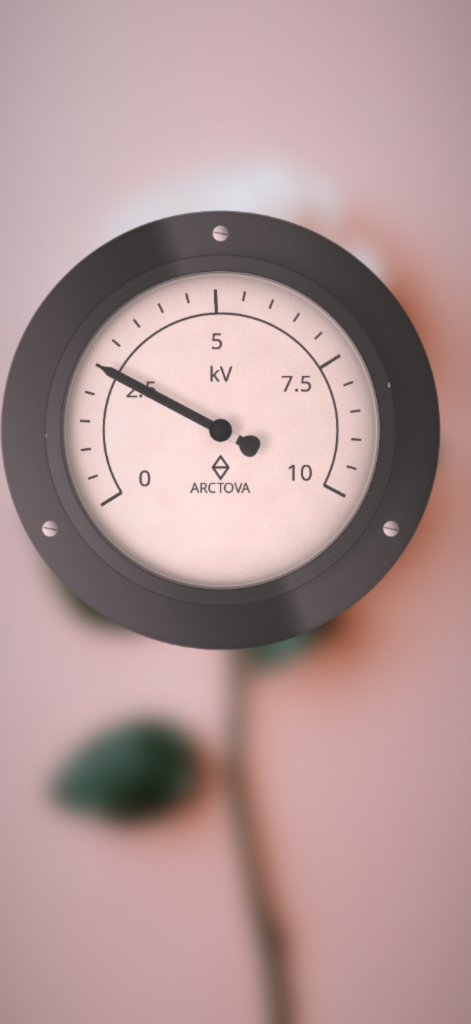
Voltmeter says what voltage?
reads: 2.5 kV
